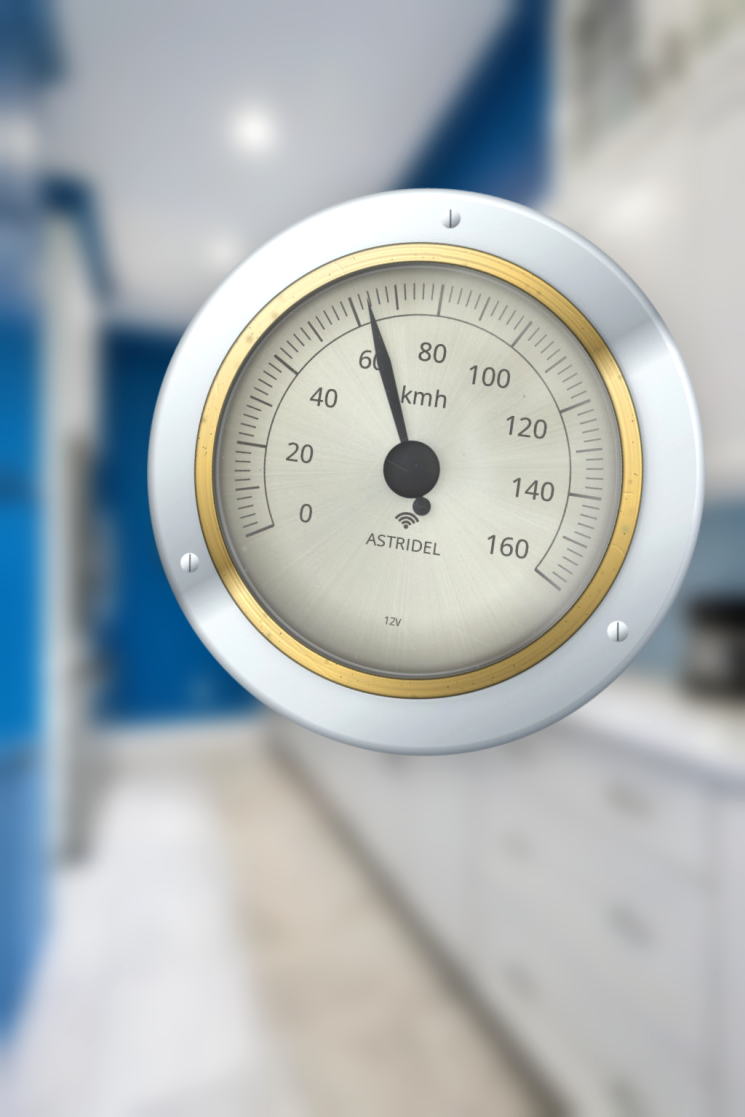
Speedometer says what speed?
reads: 64 km/h
